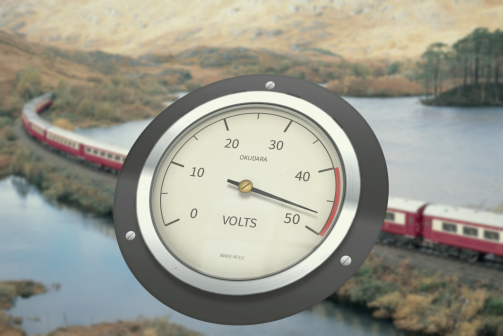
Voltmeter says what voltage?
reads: 47.5 V
